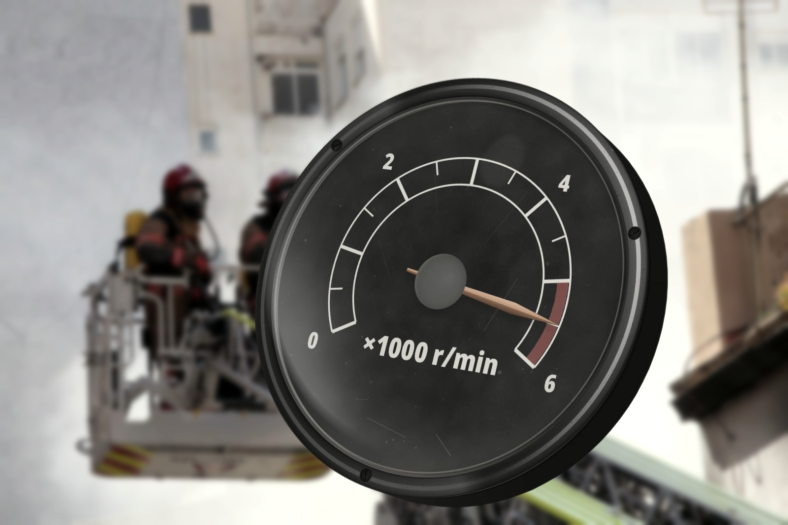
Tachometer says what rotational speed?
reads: 5500 rpm
